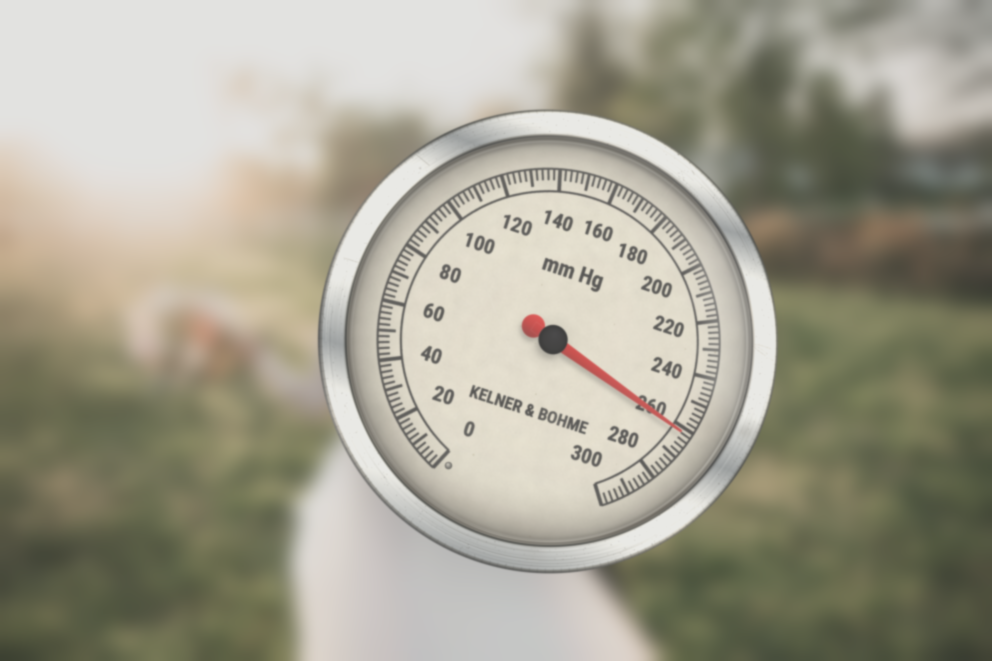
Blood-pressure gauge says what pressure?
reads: 262 mmHg
